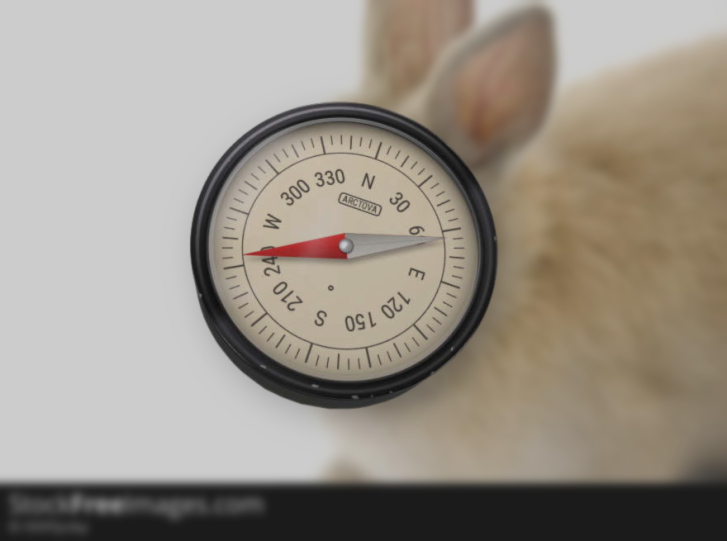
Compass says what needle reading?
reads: 245 °
